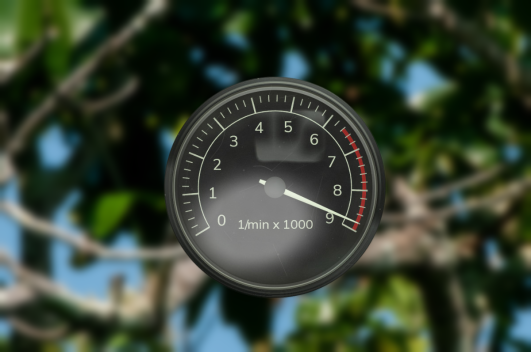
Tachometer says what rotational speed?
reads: 8800 rpm
